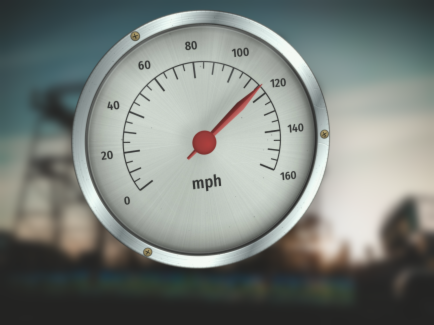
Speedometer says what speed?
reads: 115 mph
